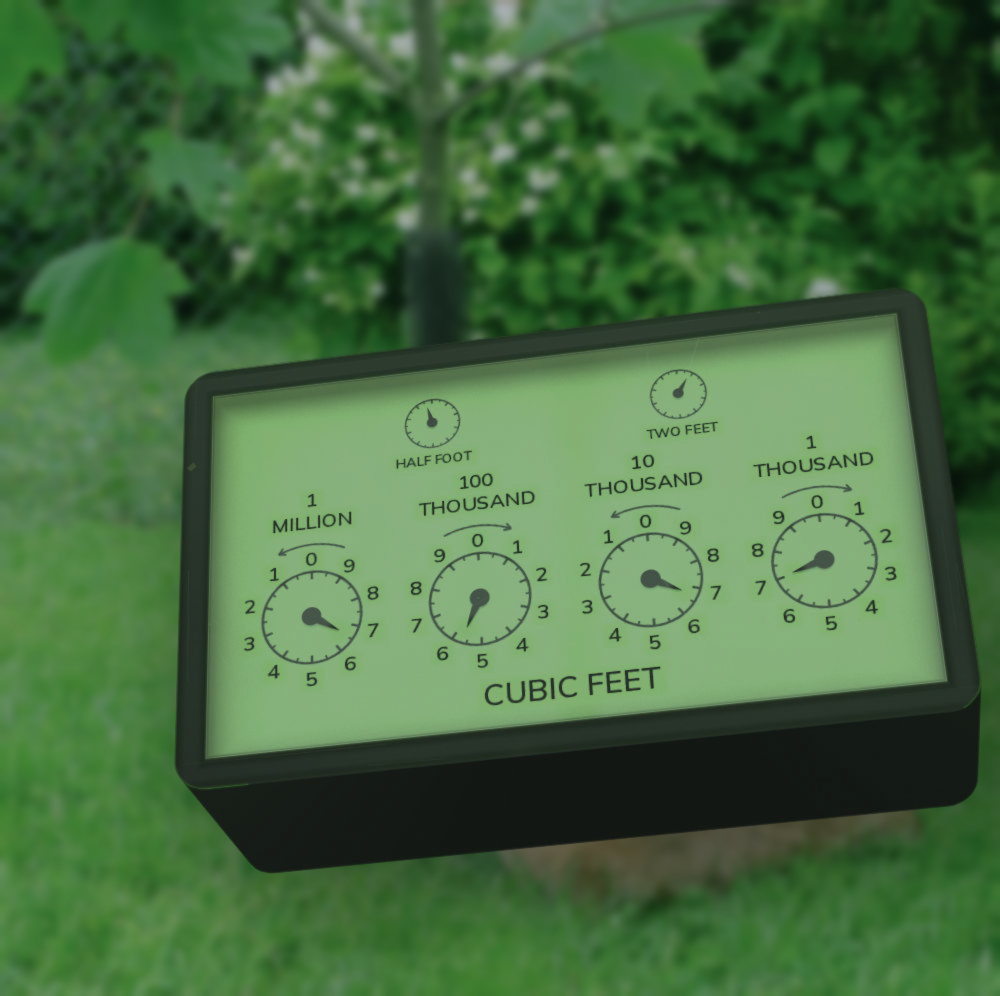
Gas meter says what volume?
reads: 656700 ft³
